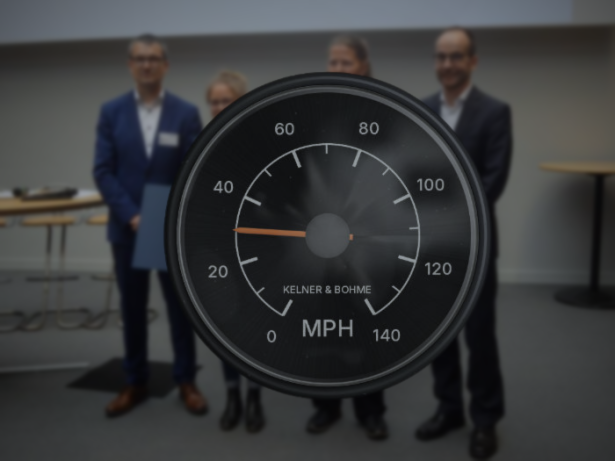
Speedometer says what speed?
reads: 30 mph
